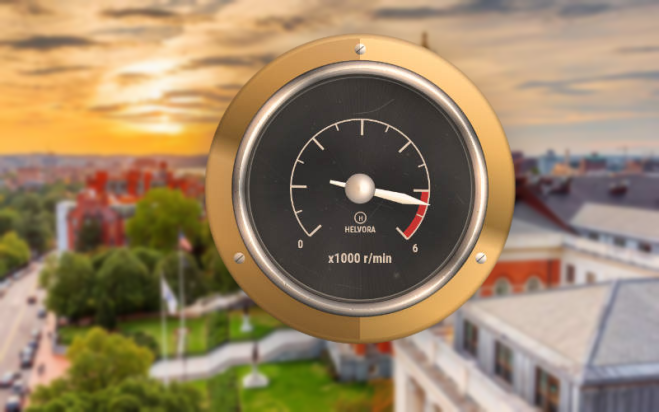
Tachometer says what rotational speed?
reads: 5250 rpm
